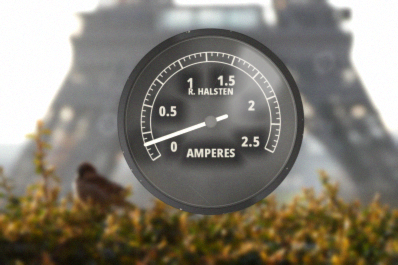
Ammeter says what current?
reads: 0.15 A
